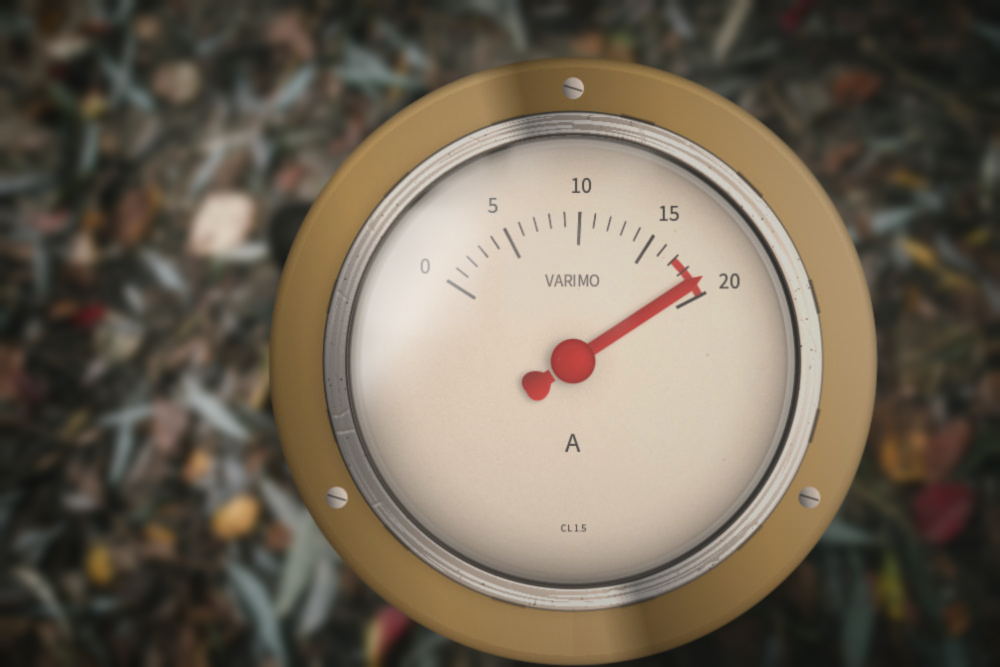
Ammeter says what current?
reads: 19 A
